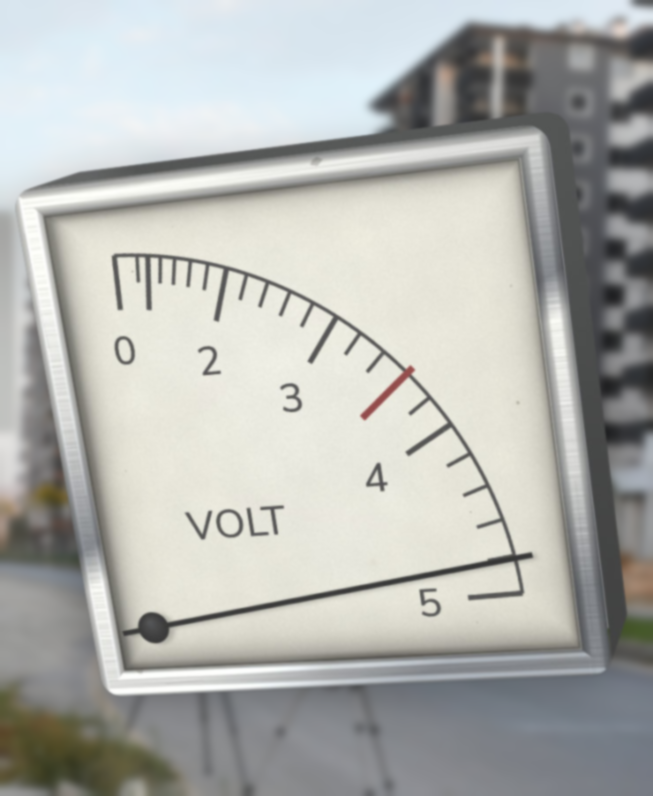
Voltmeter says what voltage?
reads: 4.8 V
